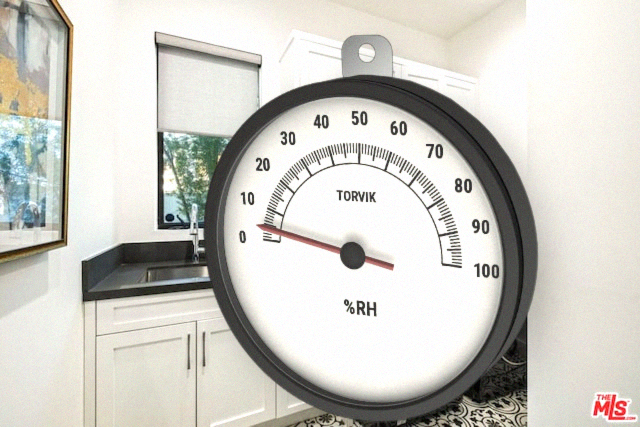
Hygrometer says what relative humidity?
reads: 5 %
